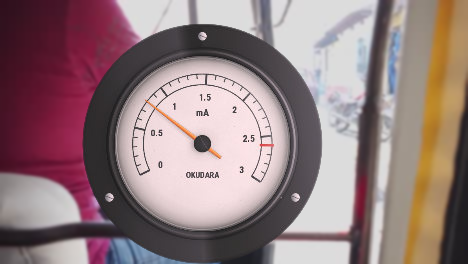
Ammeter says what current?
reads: 0.8 mA
